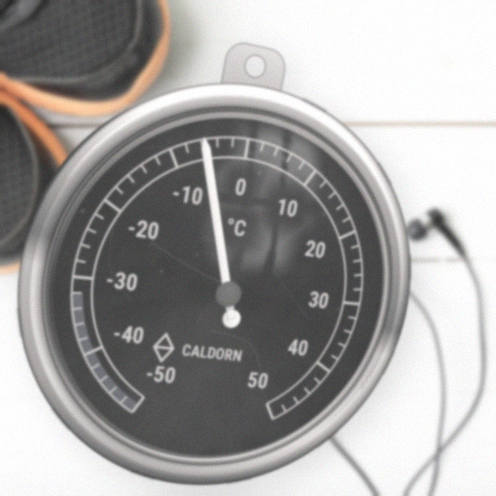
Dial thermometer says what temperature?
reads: -6 °C
